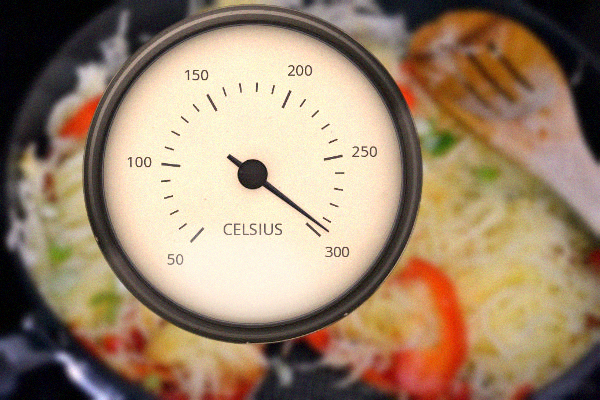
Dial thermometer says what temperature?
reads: 295 °C
